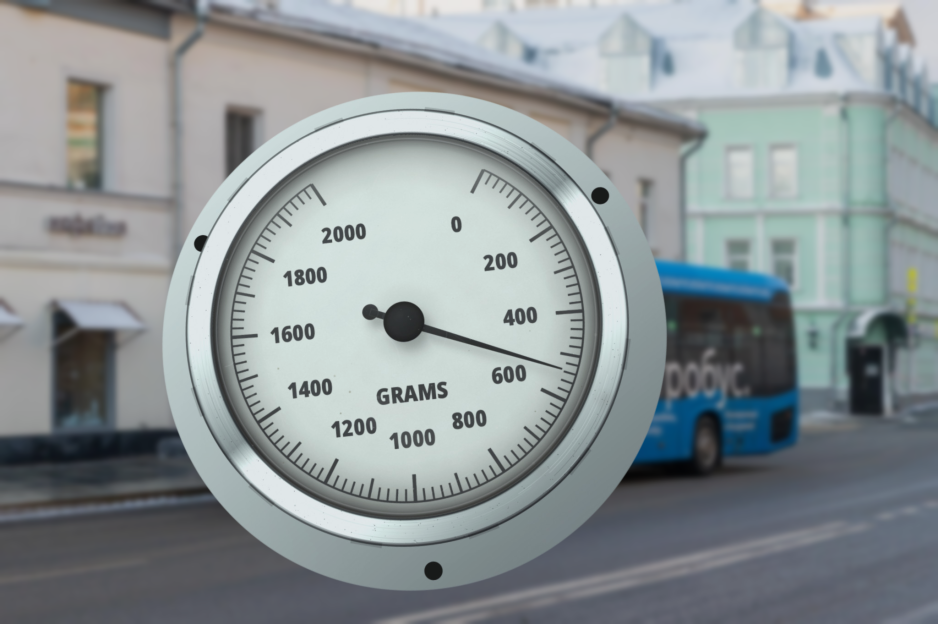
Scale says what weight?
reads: 540 g
